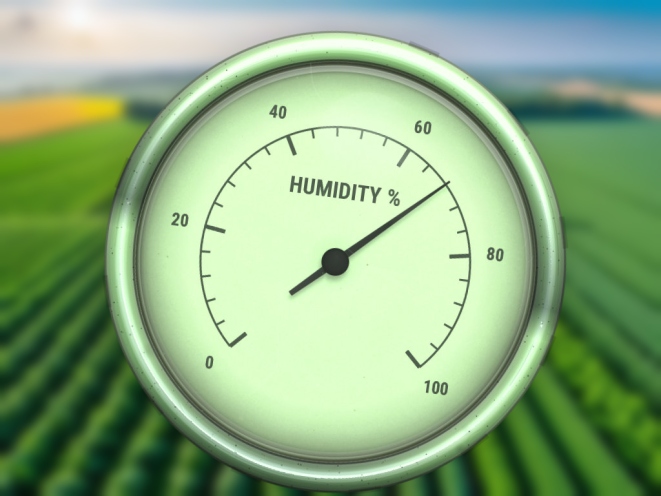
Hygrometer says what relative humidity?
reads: 68 %
